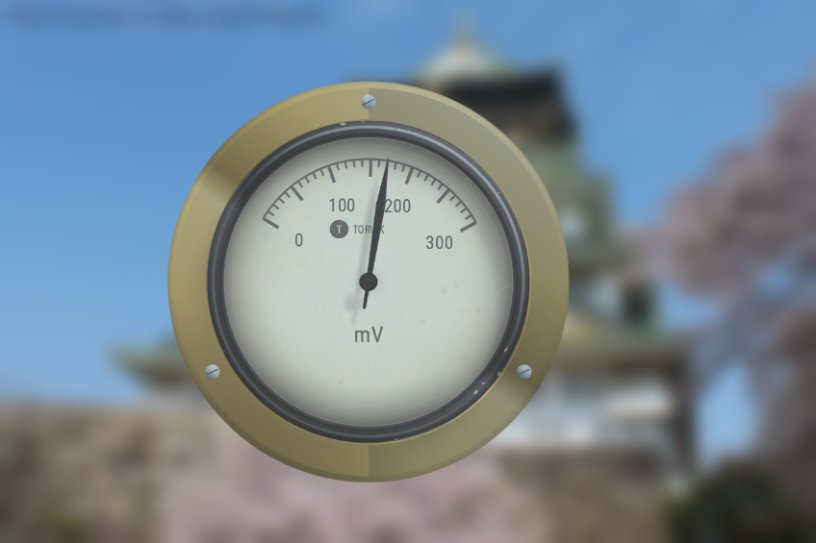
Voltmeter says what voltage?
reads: 170 mV
